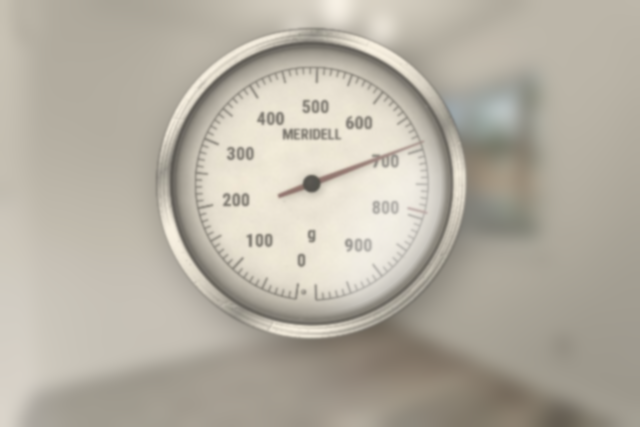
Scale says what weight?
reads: 690 g
